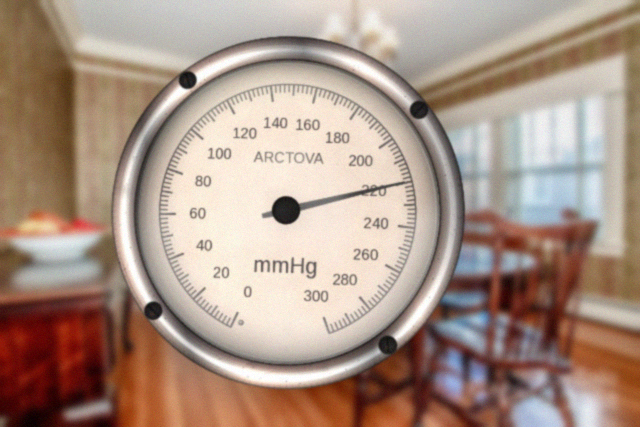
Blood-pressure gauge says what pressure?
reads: 220 mmHg
